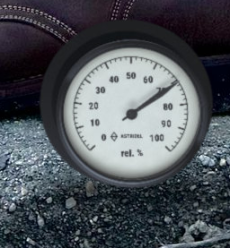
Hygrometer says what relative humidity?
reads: 70 %
